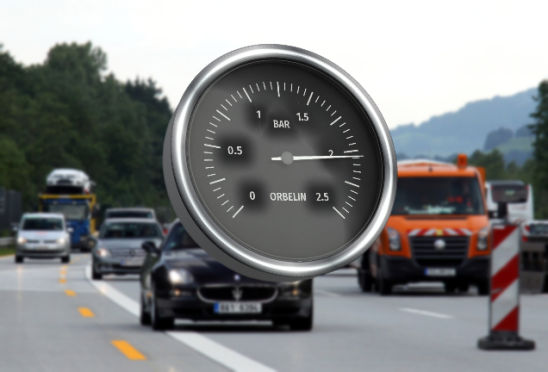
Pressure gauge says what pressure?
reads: 2.05 bar
